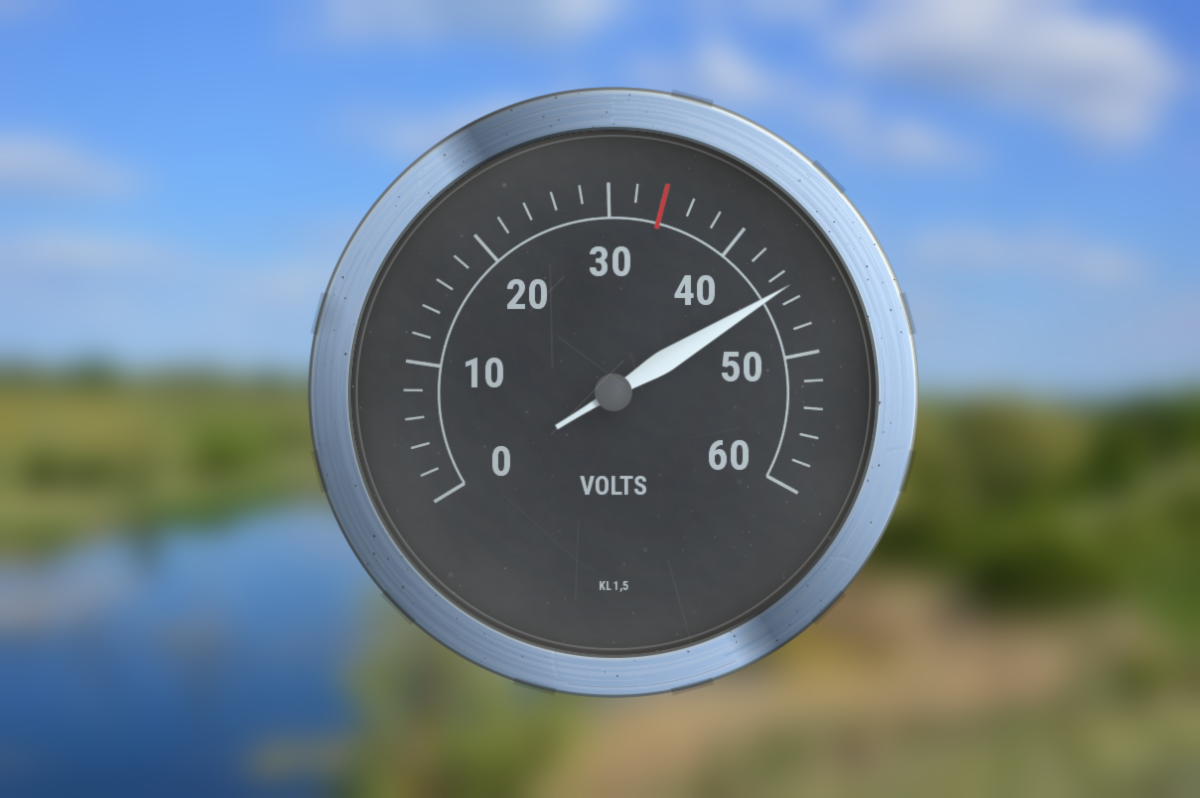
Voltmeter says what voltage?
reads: 45 V
